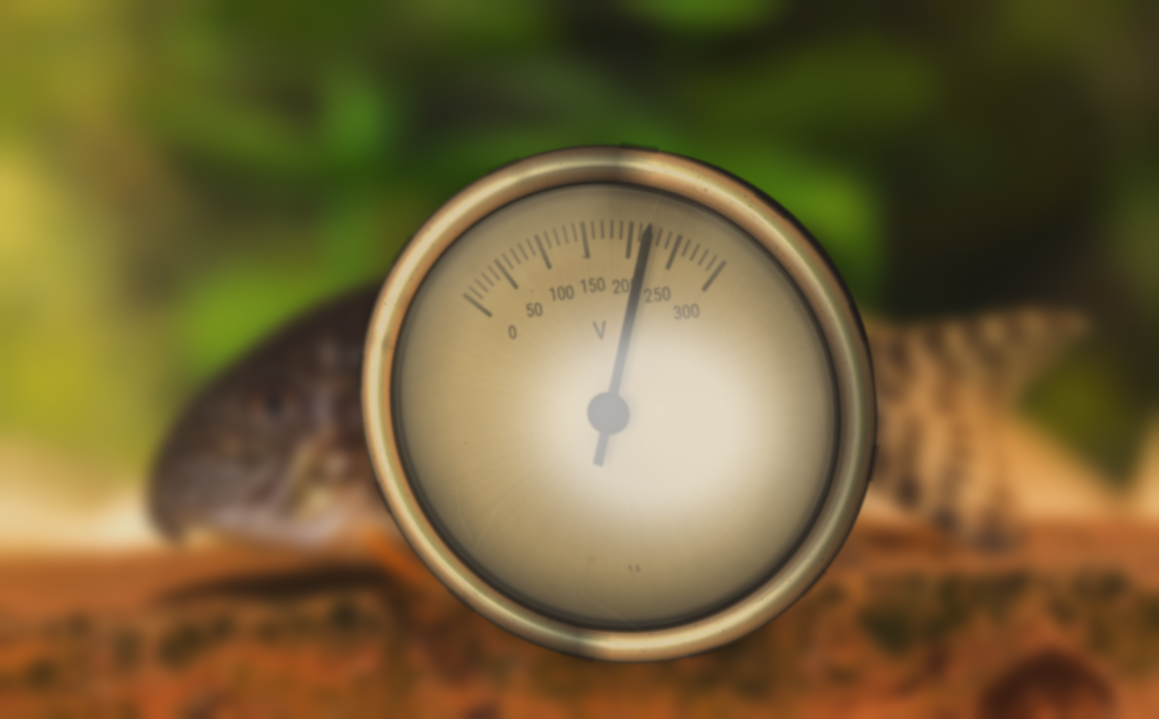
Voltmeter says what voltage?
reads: 220 V
